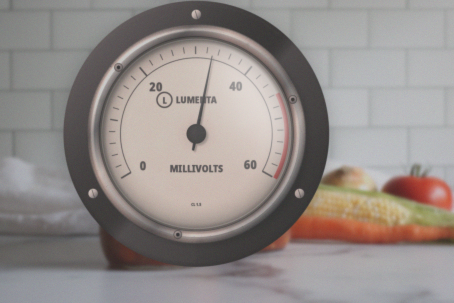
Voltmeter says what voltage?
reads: 33 mV
